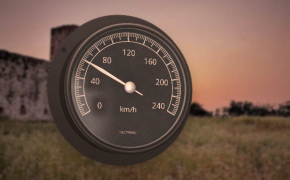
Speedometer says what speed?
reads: 60 km/h
